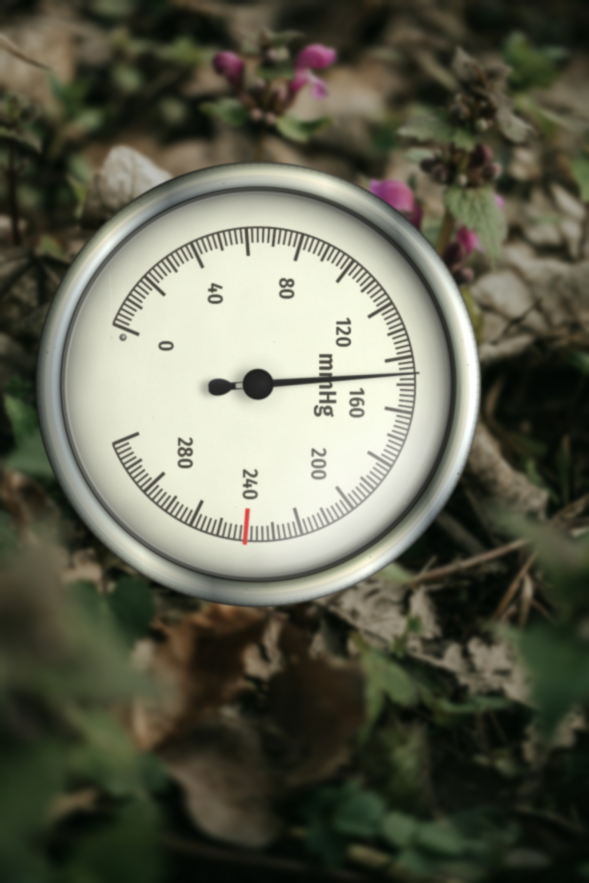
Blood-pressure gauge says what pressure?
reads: 146 mmHg
